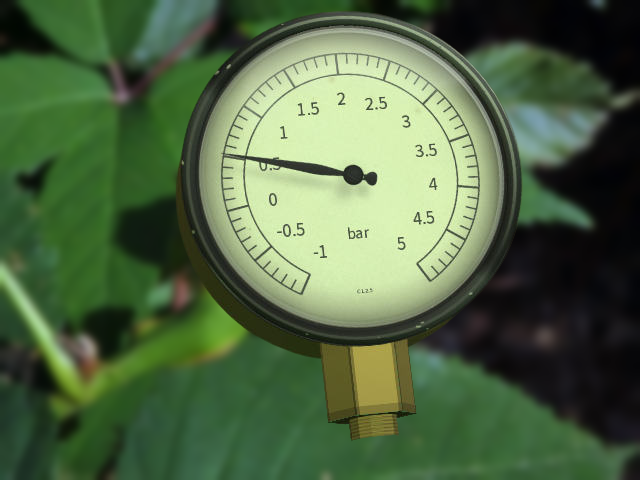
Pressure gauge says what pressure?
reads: 0.5 bar
